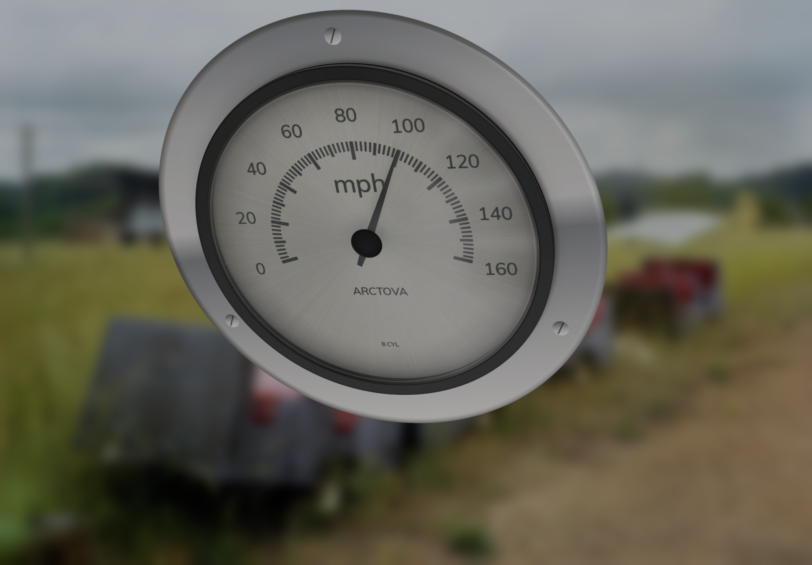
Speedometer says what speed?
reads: 100 mph
